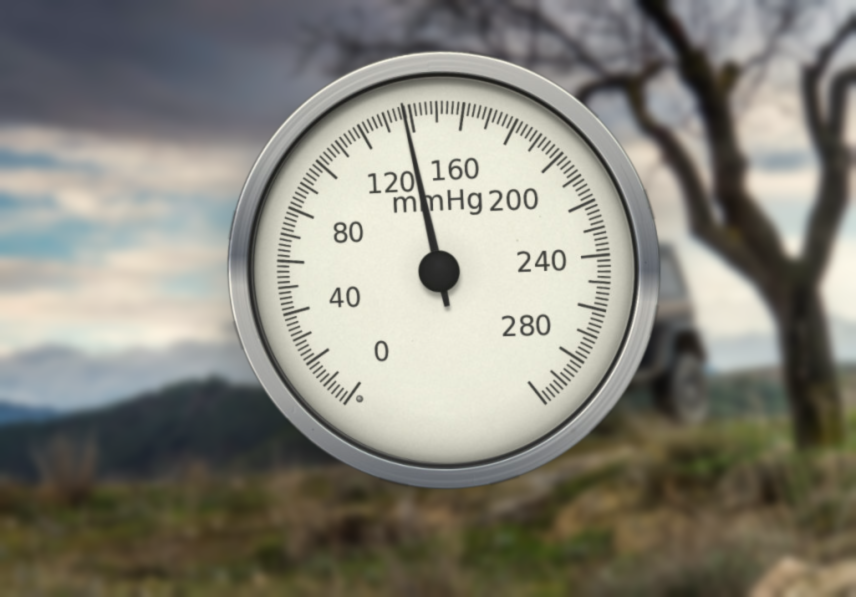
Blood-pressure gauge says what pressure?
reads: 138 mmHg
